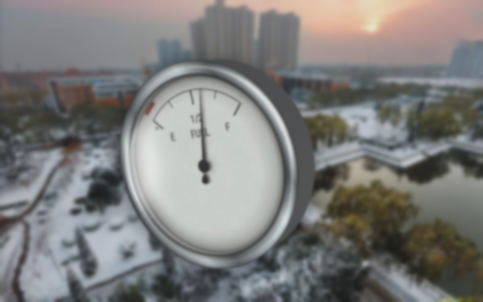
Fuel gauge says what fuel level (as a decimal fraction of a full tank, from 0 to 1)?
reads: 0.625
